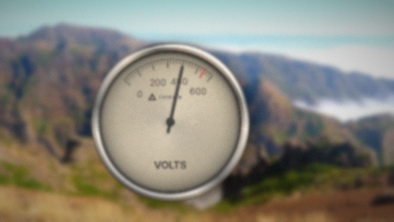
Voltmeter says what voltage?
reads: 400 V
